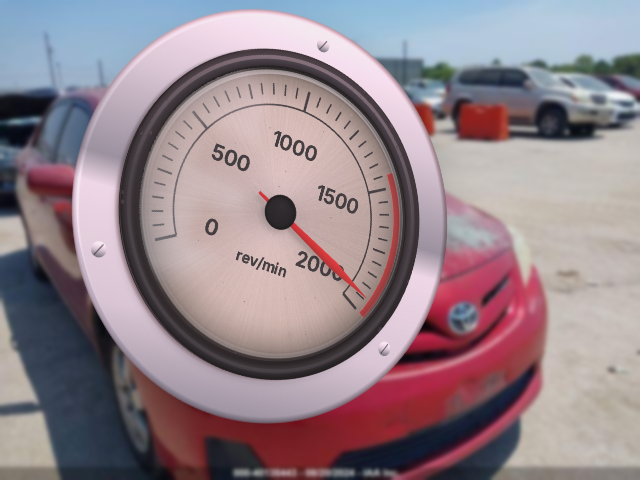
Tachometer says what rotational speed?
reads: 1950 rpm
